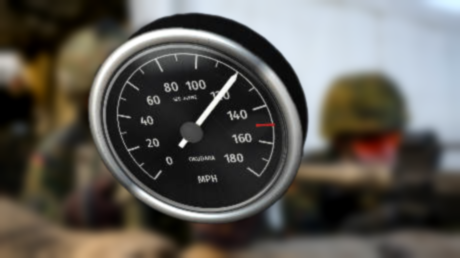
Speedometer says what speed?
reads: 120 mph
